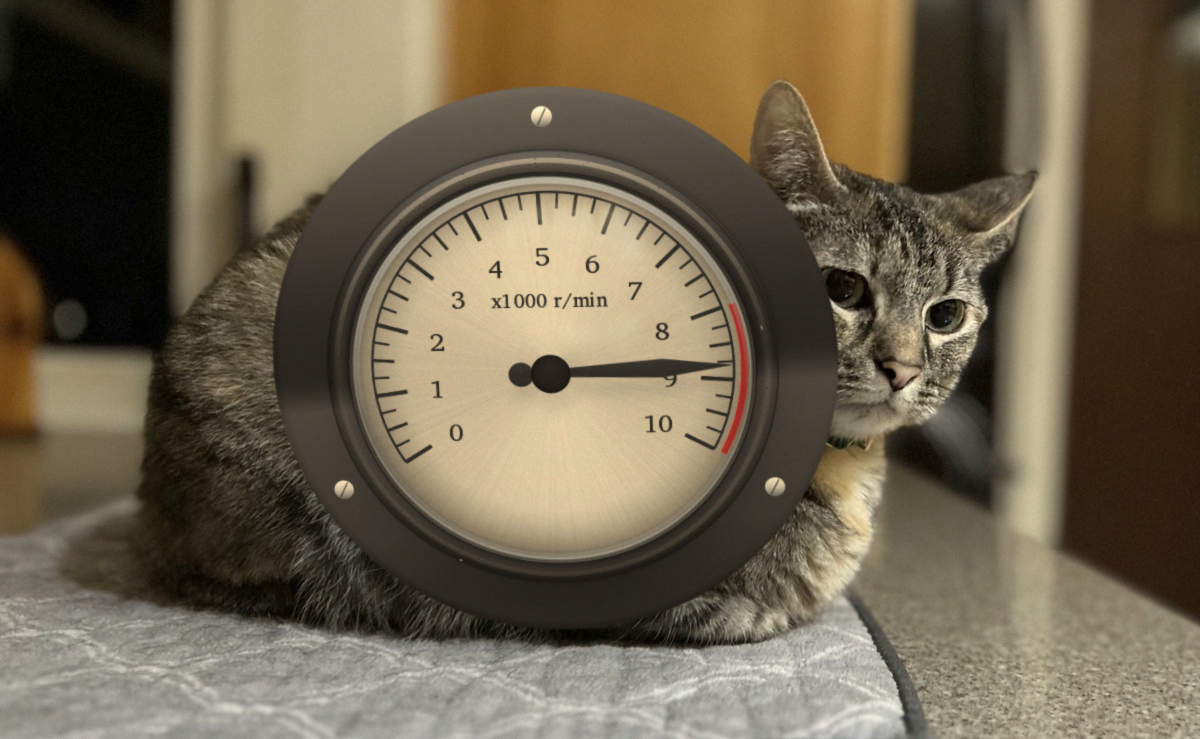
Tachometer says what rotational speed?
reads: 8750 rpm
